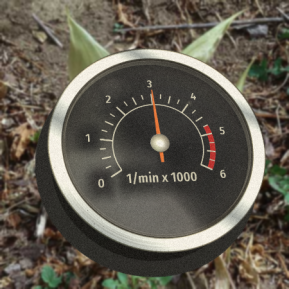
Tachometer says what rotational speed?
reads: 3000 rpm
